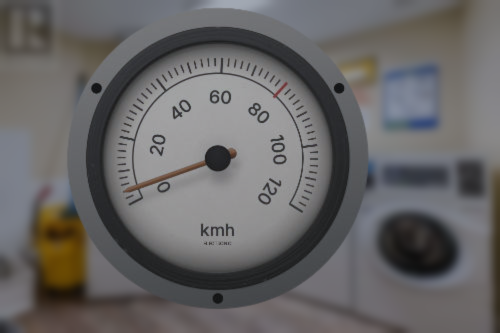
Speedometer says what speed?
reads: 4 km/h
